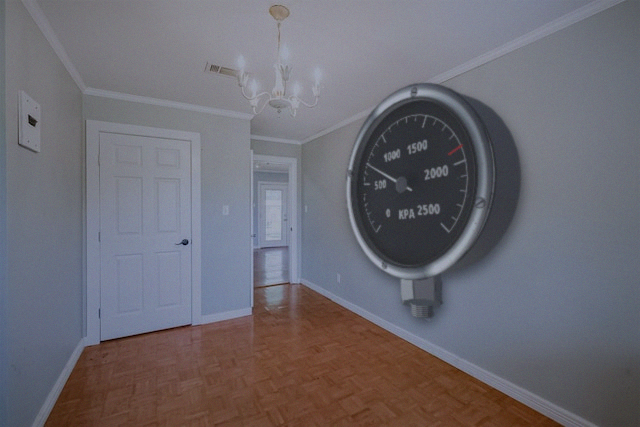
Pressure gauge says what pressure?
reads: 700 kPa
